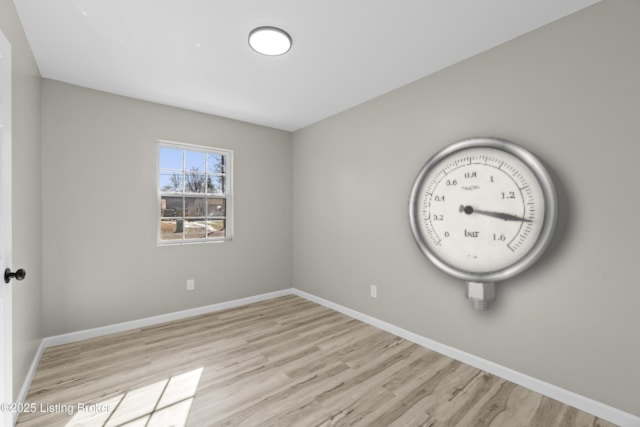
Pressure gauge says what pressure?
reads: 1.4 bar
